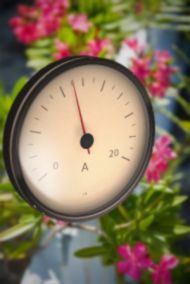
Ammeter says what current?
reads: 9 A
